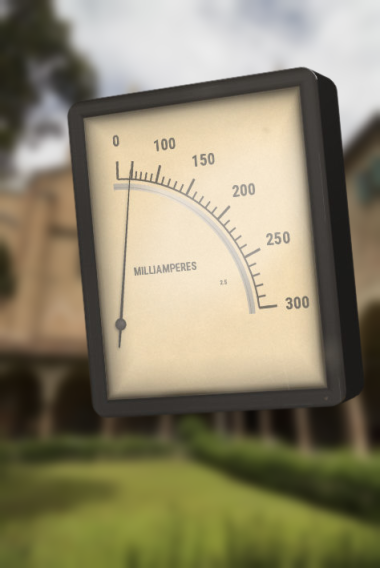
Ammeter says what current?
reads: 50 mA
